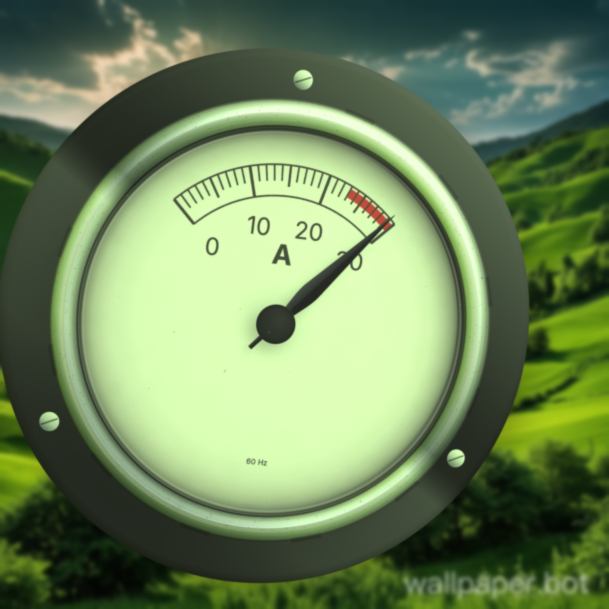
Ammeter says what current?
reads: 29 A
